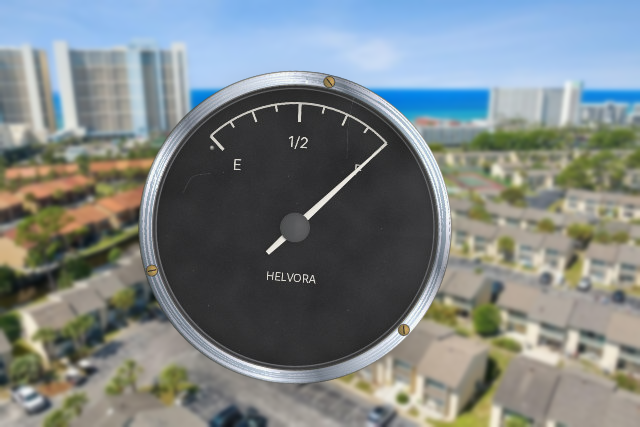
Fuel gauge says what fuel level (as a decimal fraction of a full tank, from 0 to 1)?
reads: 1
